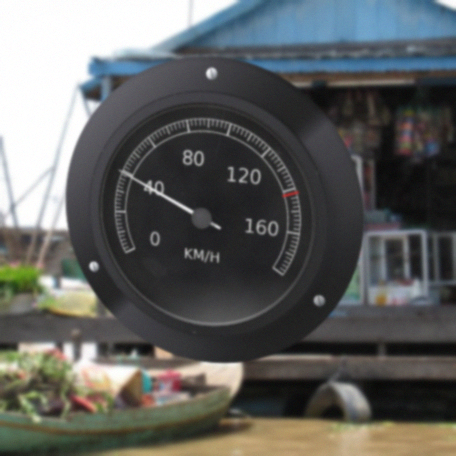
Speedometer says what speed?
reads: 40 km/h
